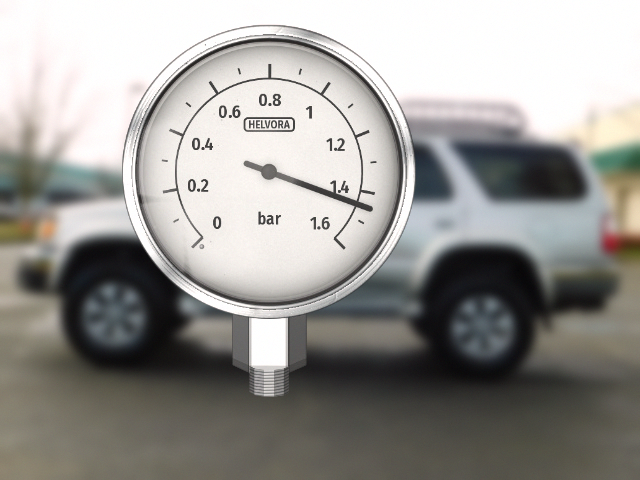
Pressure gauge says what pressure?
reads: 1.45 bar
